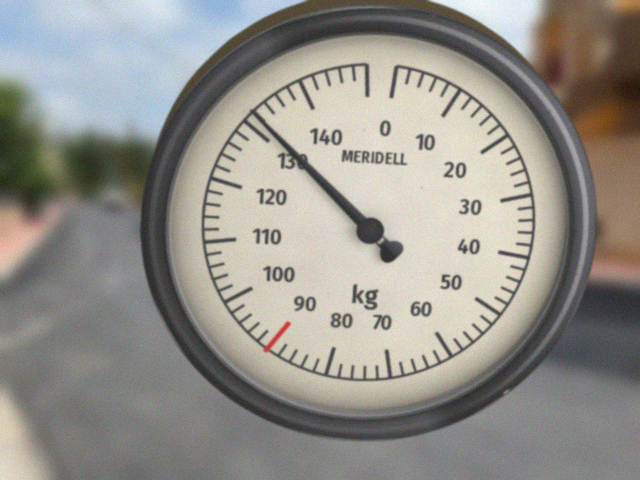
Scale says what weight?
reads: 132 kg
